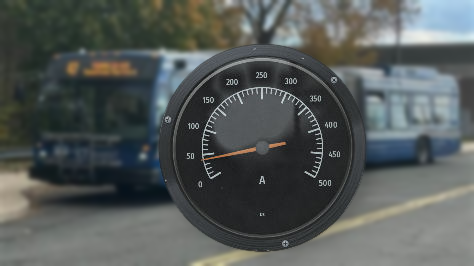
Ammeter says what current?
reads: 40 A
